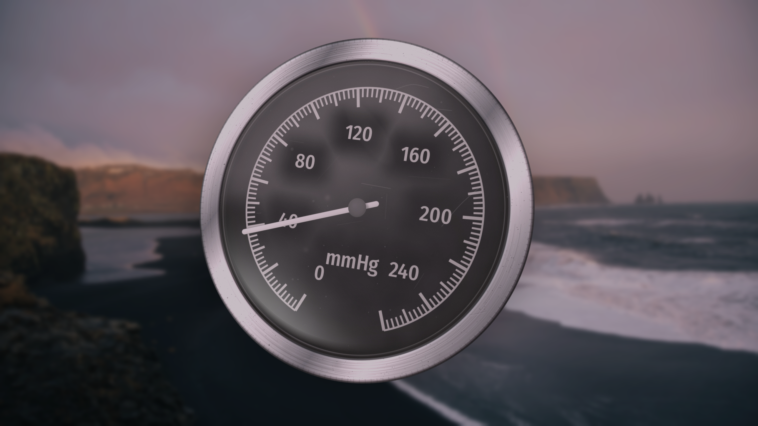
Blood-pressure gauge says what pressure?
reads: 38 mmHg
